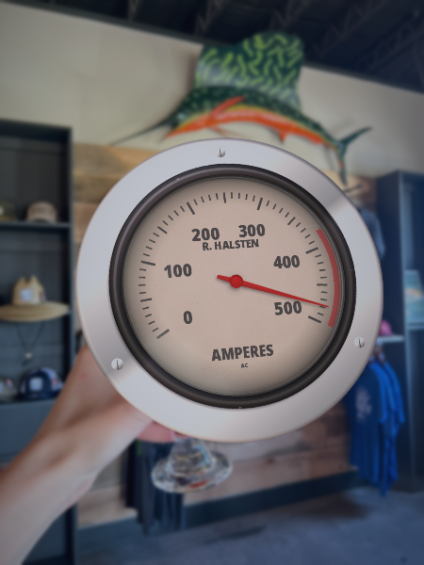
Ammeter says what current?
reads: 480 A
